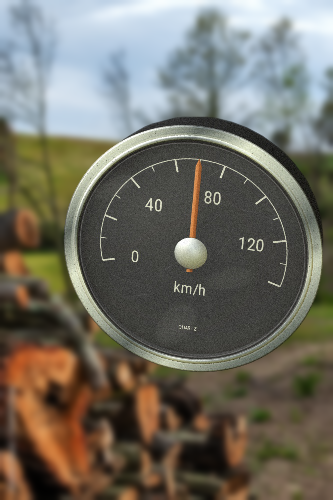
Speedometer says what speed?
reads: 70 km/h
